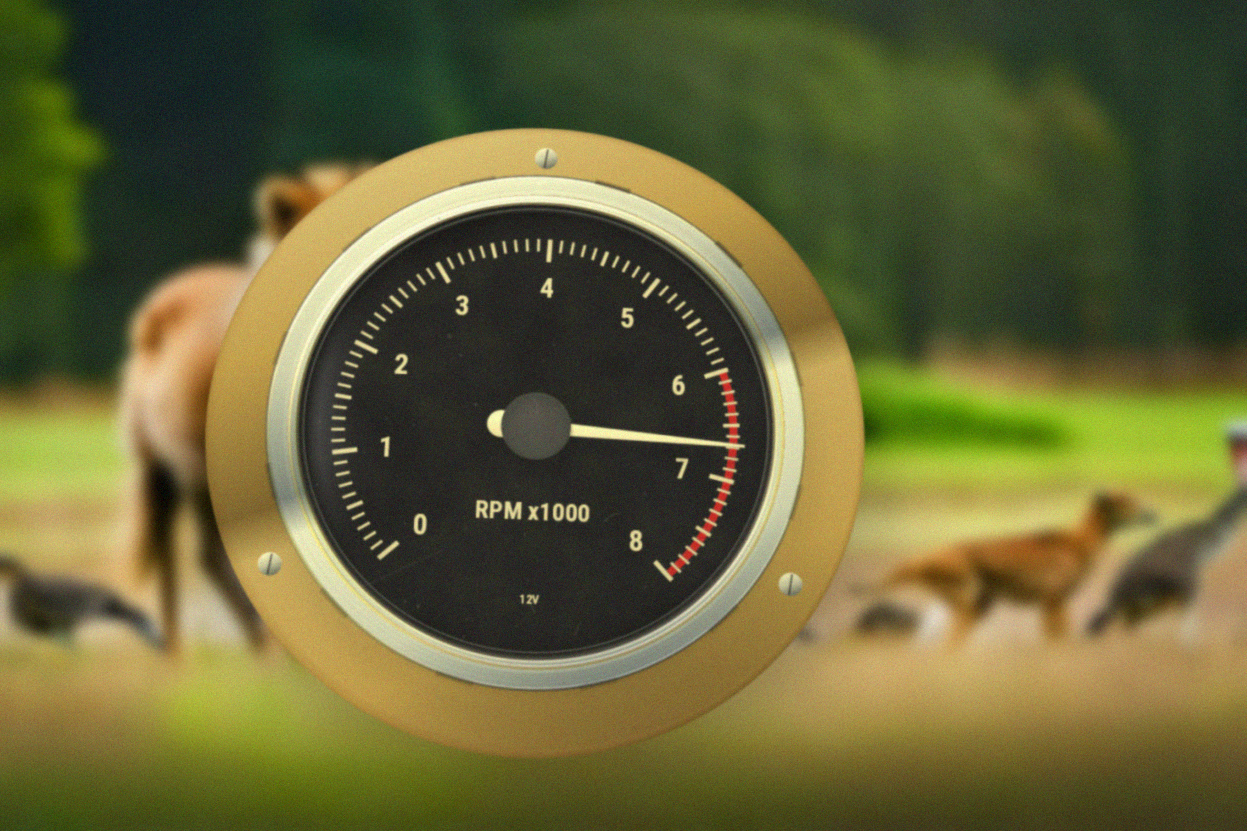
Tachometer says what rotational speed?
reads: 6700 rpm
